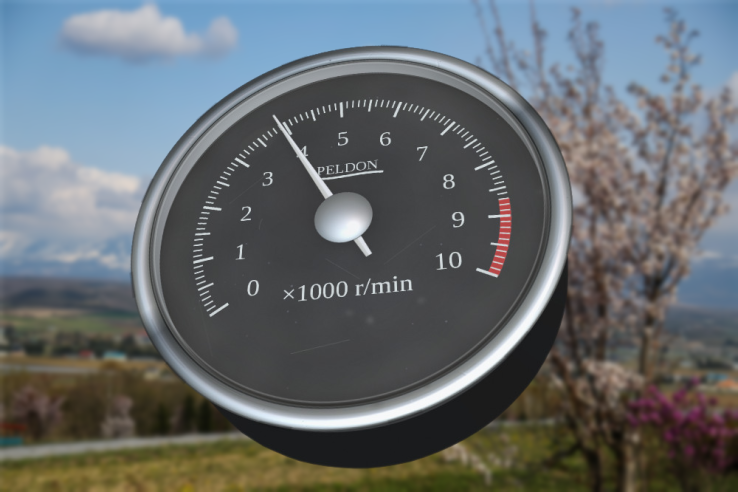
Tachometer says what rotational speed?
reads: 3900 rpm
